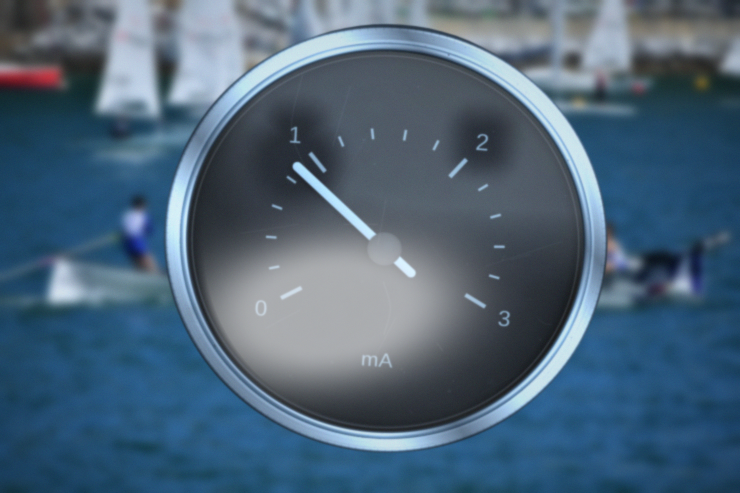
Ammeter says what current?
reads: 0.9 mA
